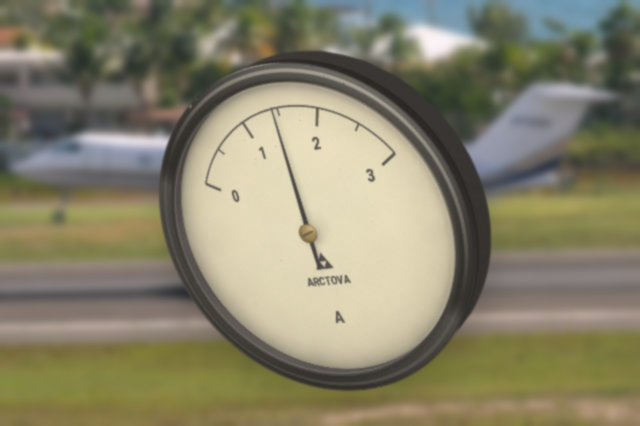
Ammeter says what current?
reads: 1.5 A
